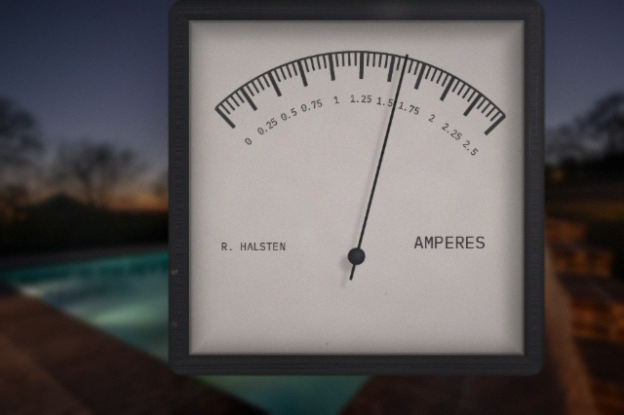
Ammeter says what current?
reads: 1.6 A
